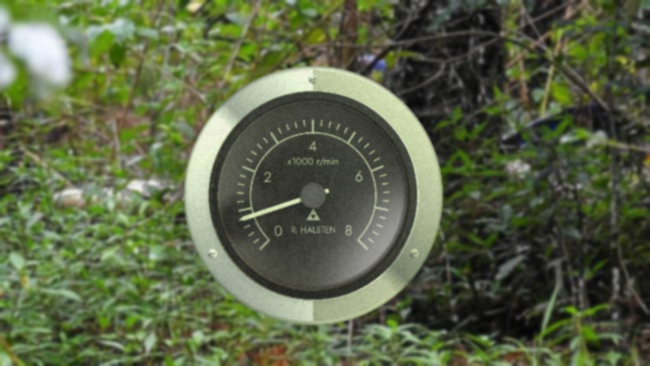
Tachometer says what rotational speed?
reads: 800 rpm
